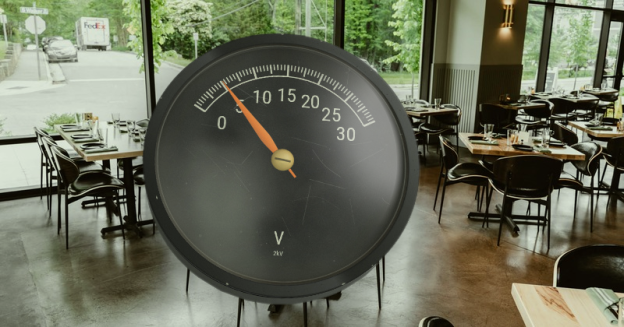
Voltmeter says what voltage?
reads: 5 V
